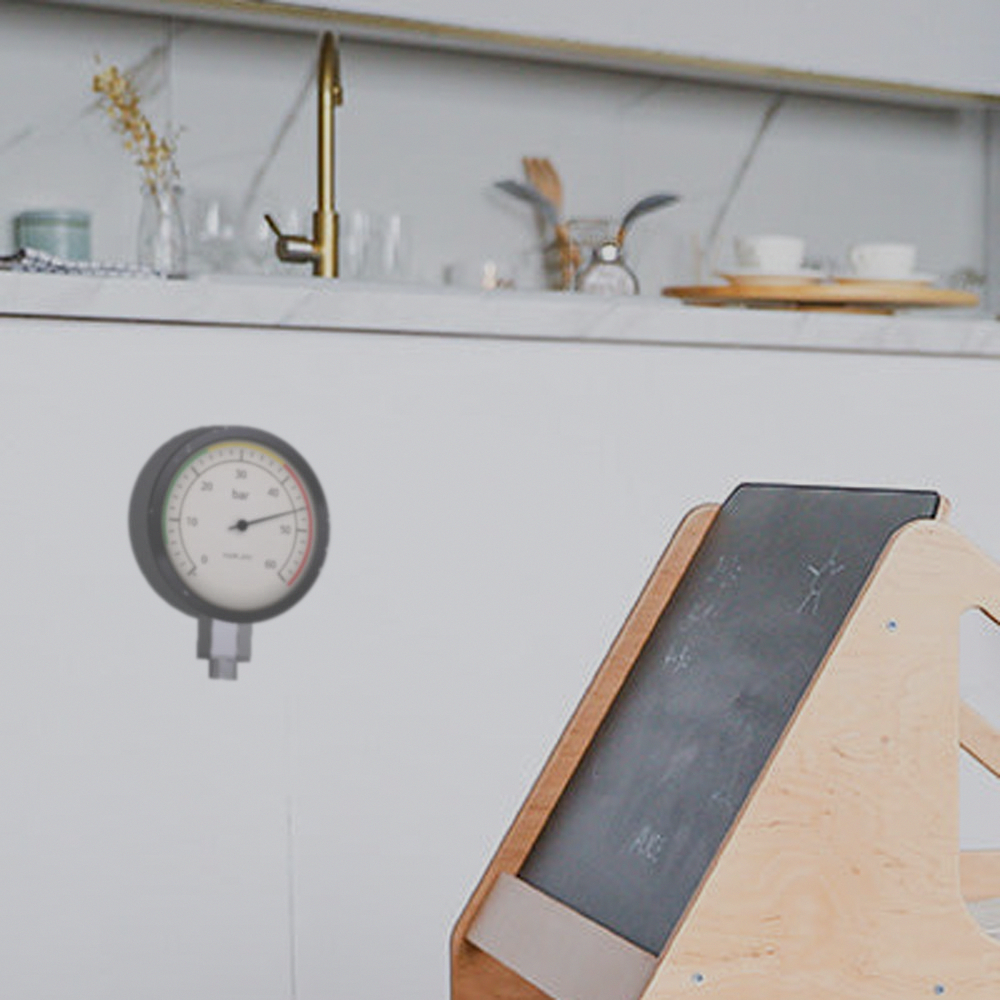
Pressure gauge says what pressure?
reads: 46 bar
